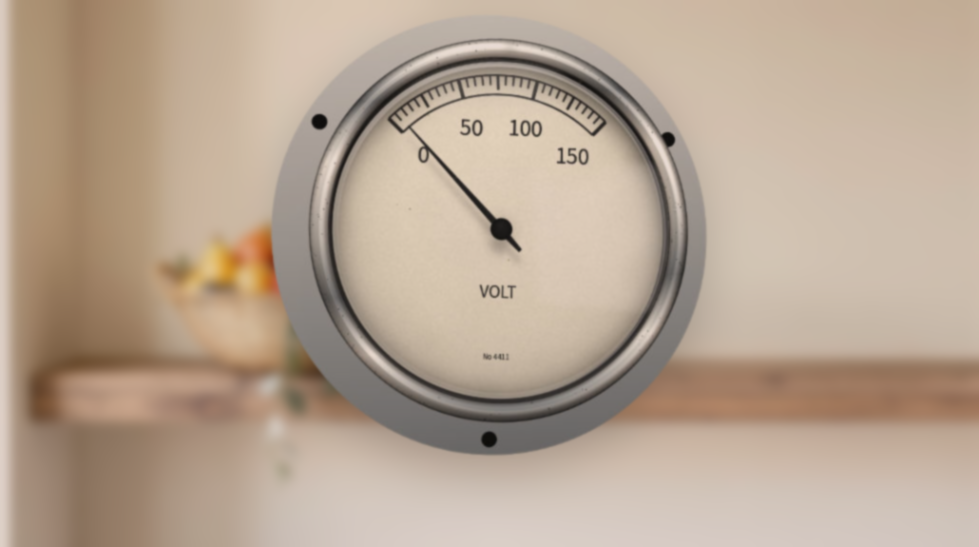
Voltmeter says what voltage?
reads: 5 V
